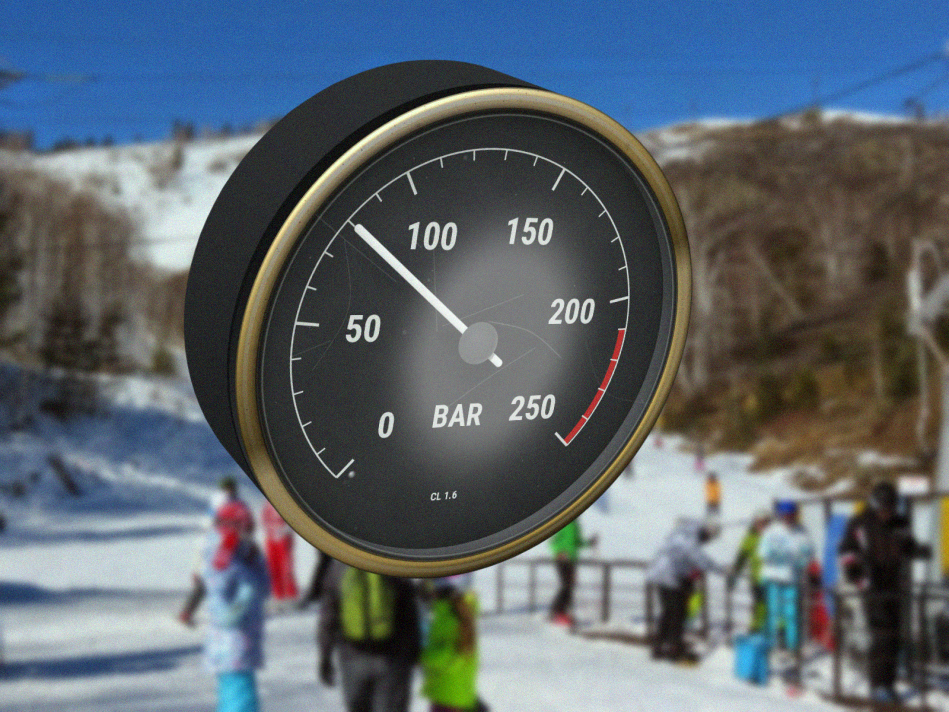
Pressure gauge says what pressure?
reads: 80 bar
